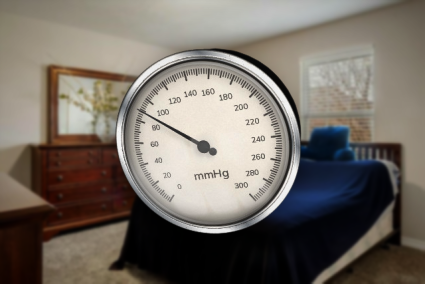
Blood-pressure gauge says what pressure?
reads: 90 mmHg
